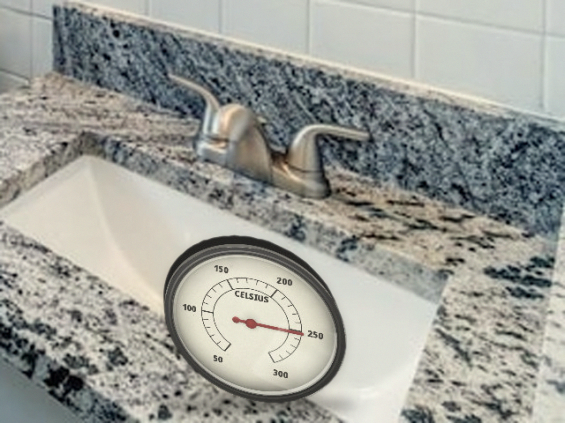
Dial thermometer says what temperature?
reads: 250 °C
